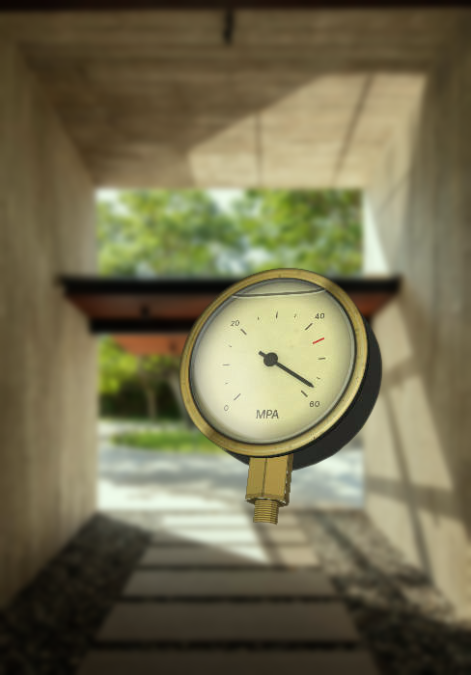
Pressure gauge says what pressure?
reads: 57.5 MPa
